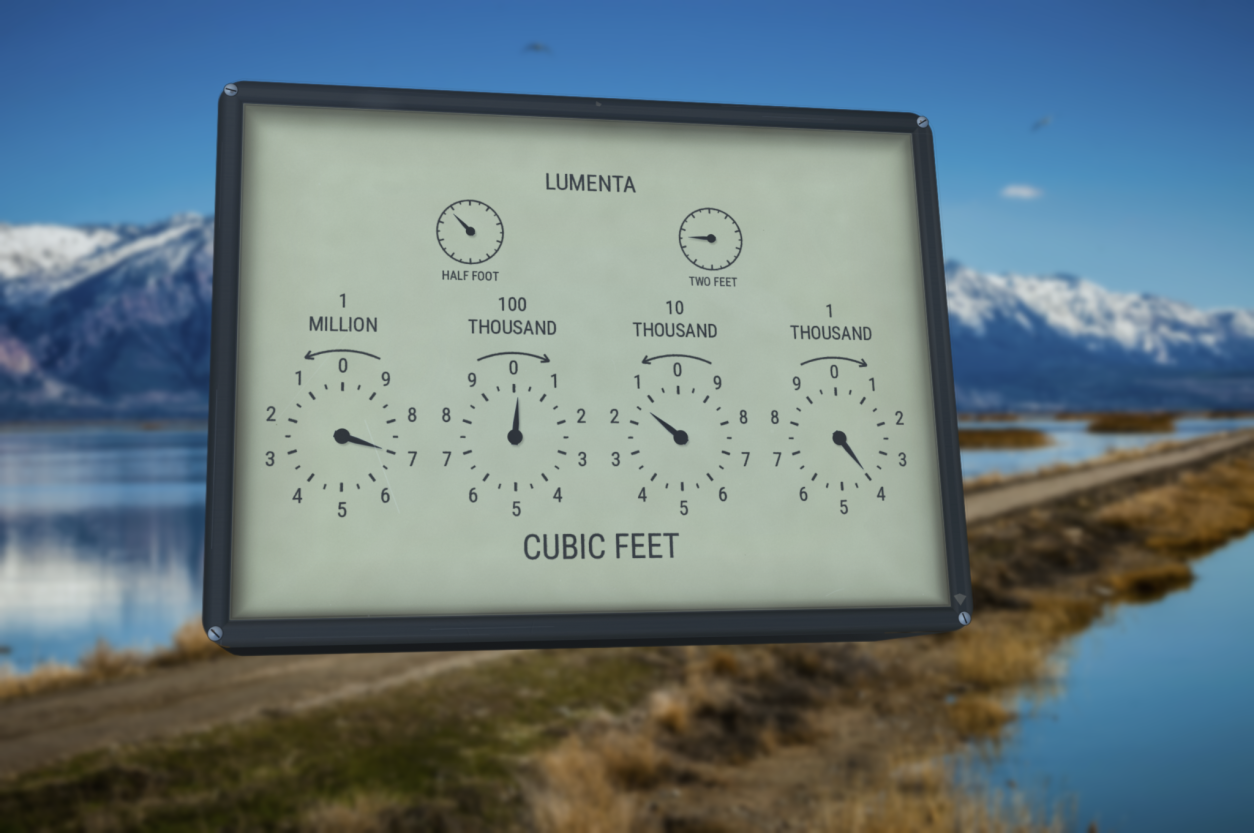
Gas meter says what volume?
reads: 701400 ft³
